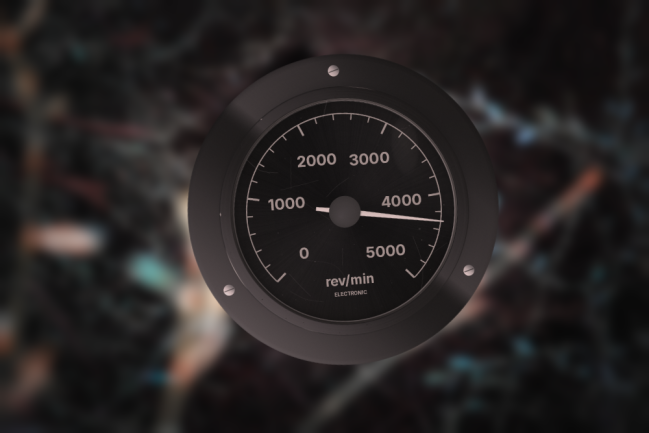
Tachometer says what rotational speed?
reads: 4300 rpm
